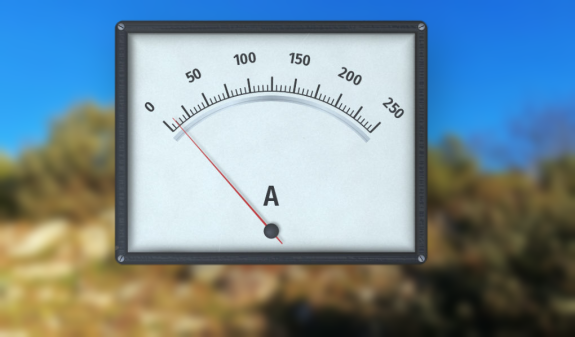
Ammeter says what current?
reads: 10 A
